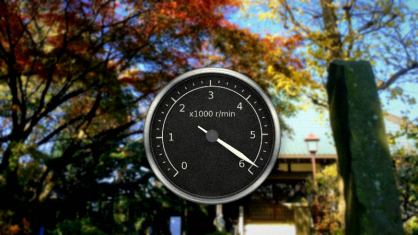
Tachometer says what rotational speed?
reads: 5800 rpm
